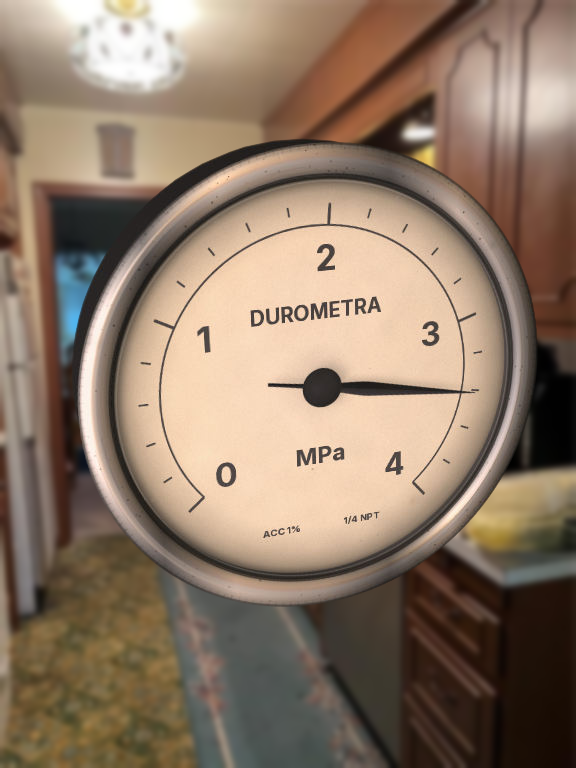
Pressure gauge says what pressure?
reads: 3.4 MPa
